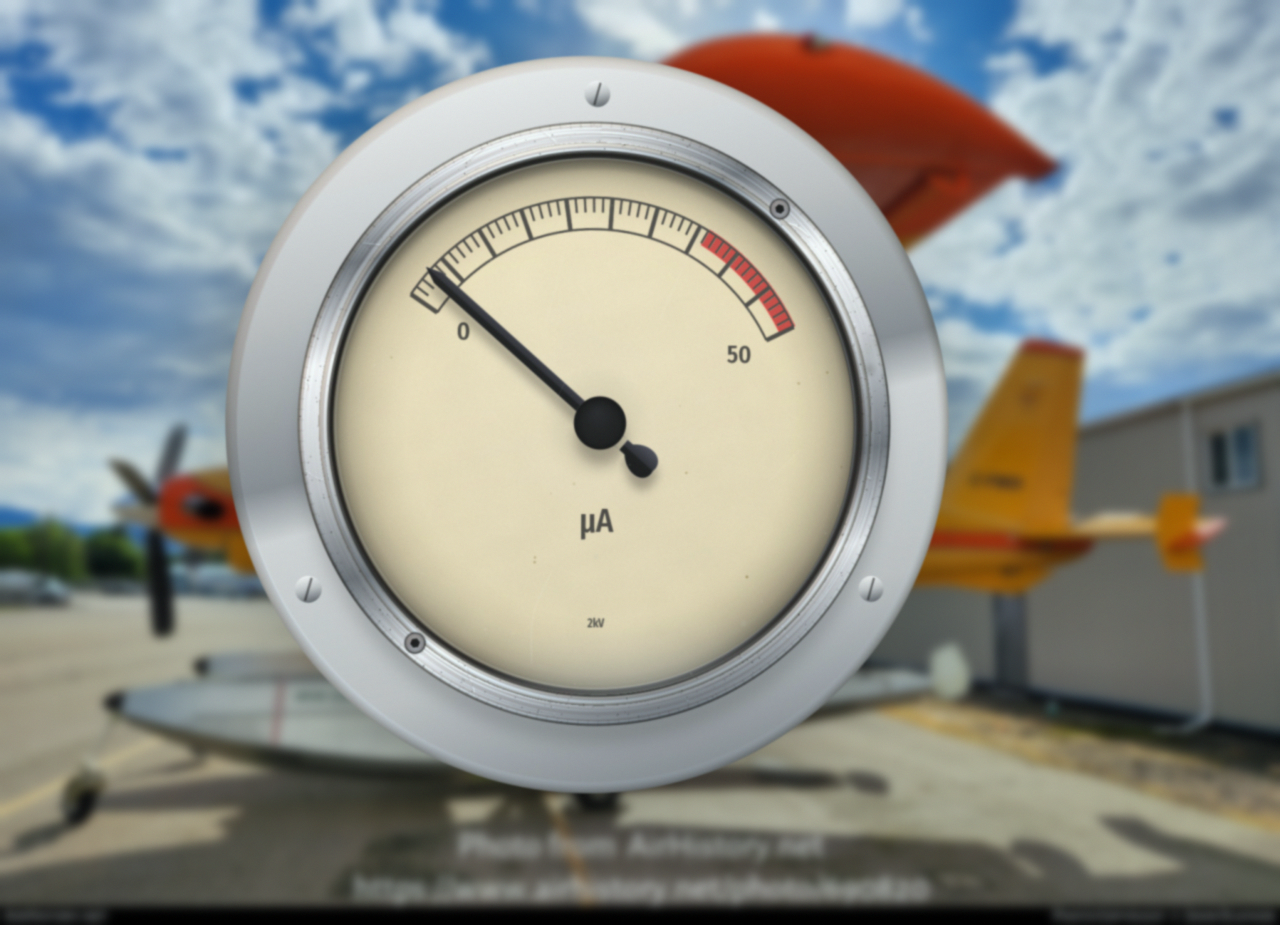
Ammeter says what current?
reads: 3 µA
